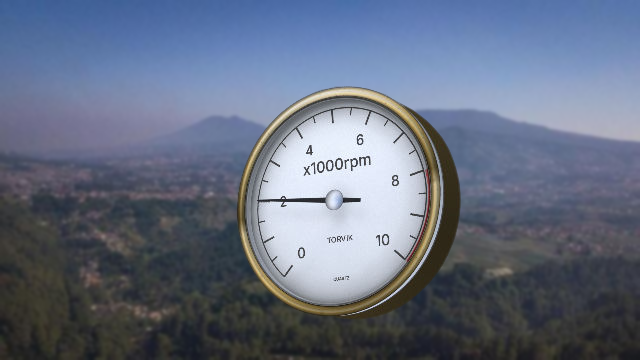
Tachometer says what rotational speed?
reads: 2000 rpm
